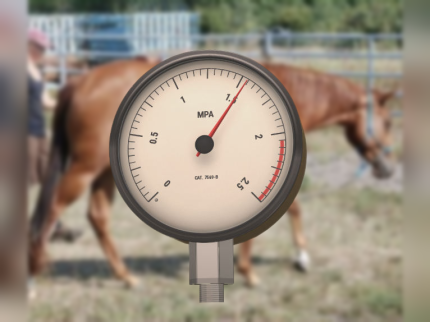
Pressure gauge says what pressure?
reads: 1.55 MPa
